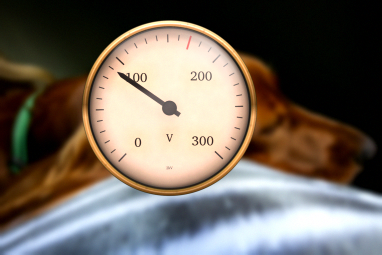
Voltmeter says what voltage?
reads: 90 V
